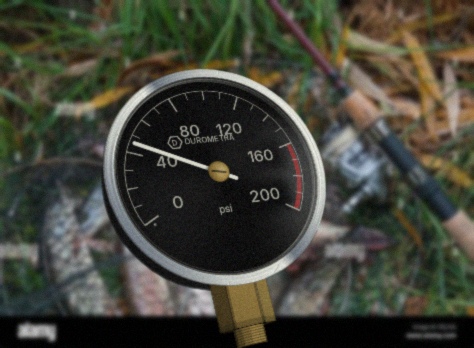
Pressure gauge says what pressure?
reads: 45 psi
